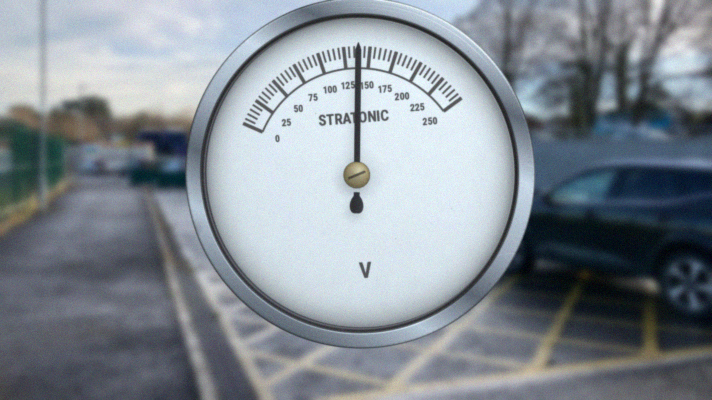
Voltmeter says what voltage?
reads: 140 V
